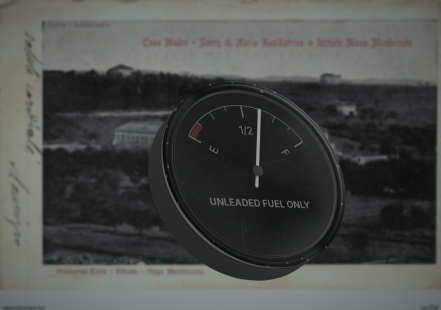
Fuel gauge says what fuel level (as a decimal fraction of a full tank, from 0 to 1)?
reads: 0.625
